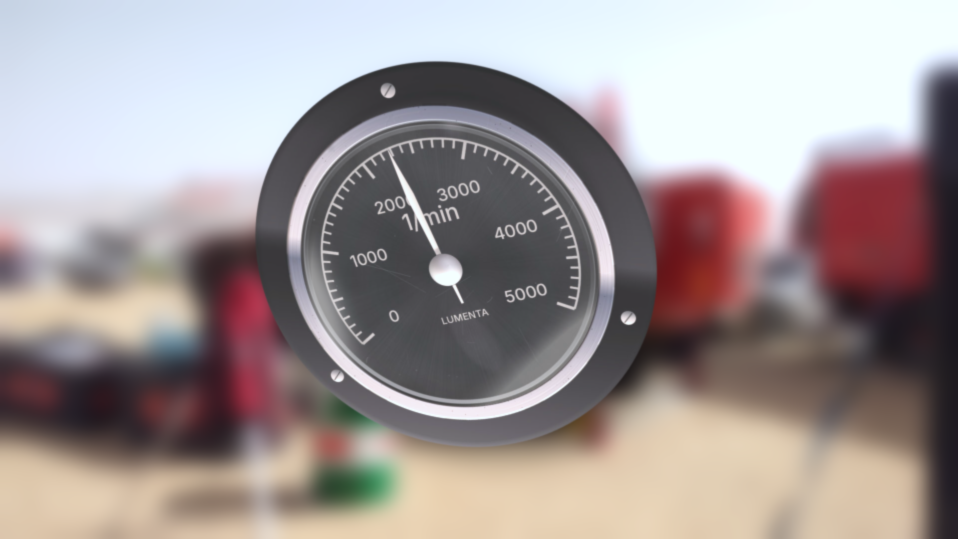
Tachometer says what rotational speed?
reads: 2300 rpm
